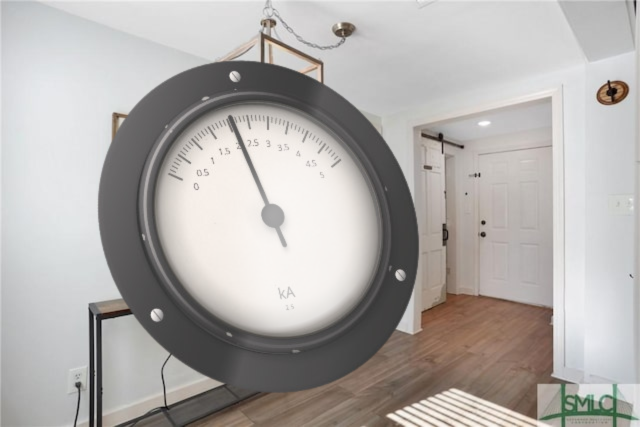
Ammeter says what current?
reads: 2 kA
